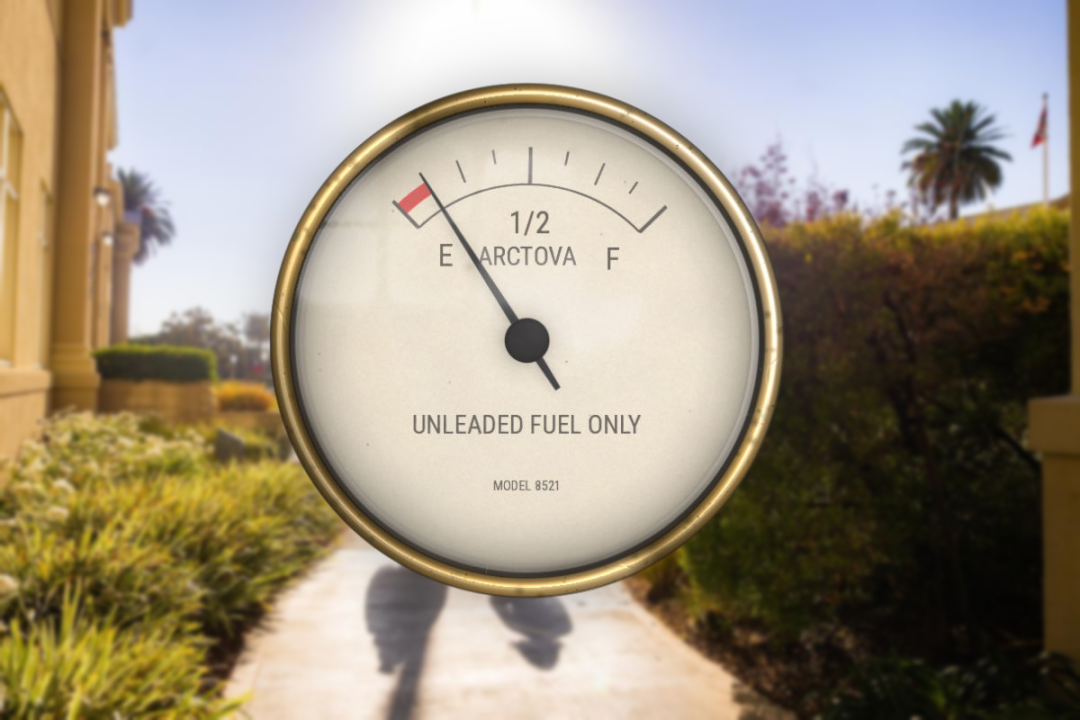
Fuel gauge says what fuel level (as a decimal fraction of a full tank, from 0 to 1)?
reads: 0.125
